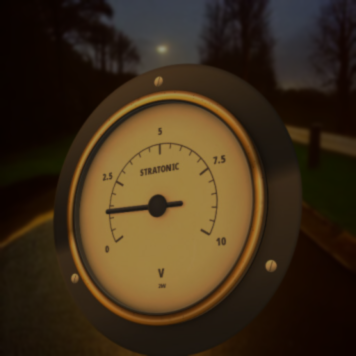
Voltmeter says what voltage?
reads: 1.25 V
